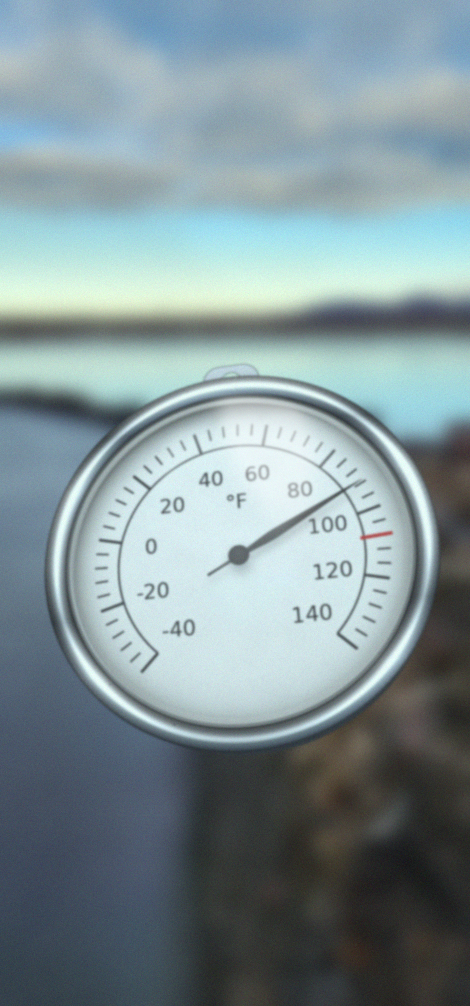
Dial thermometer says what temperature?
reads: 92 °F
